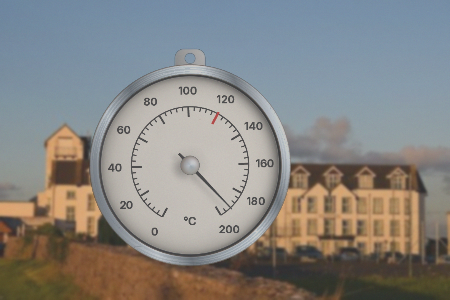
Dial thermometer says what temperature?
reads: 192 °C
